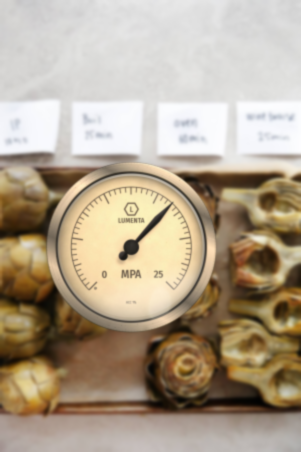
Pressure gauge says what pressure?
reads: 16.5 MPa
